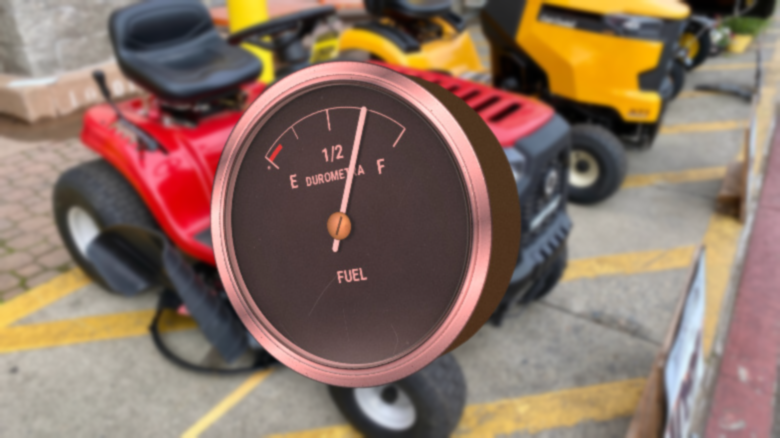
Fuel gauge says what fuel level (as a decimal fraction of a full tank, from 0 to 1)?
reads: 0.75
